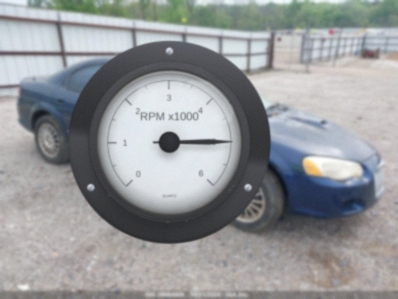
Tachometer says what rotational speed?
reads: 5000 rpm
